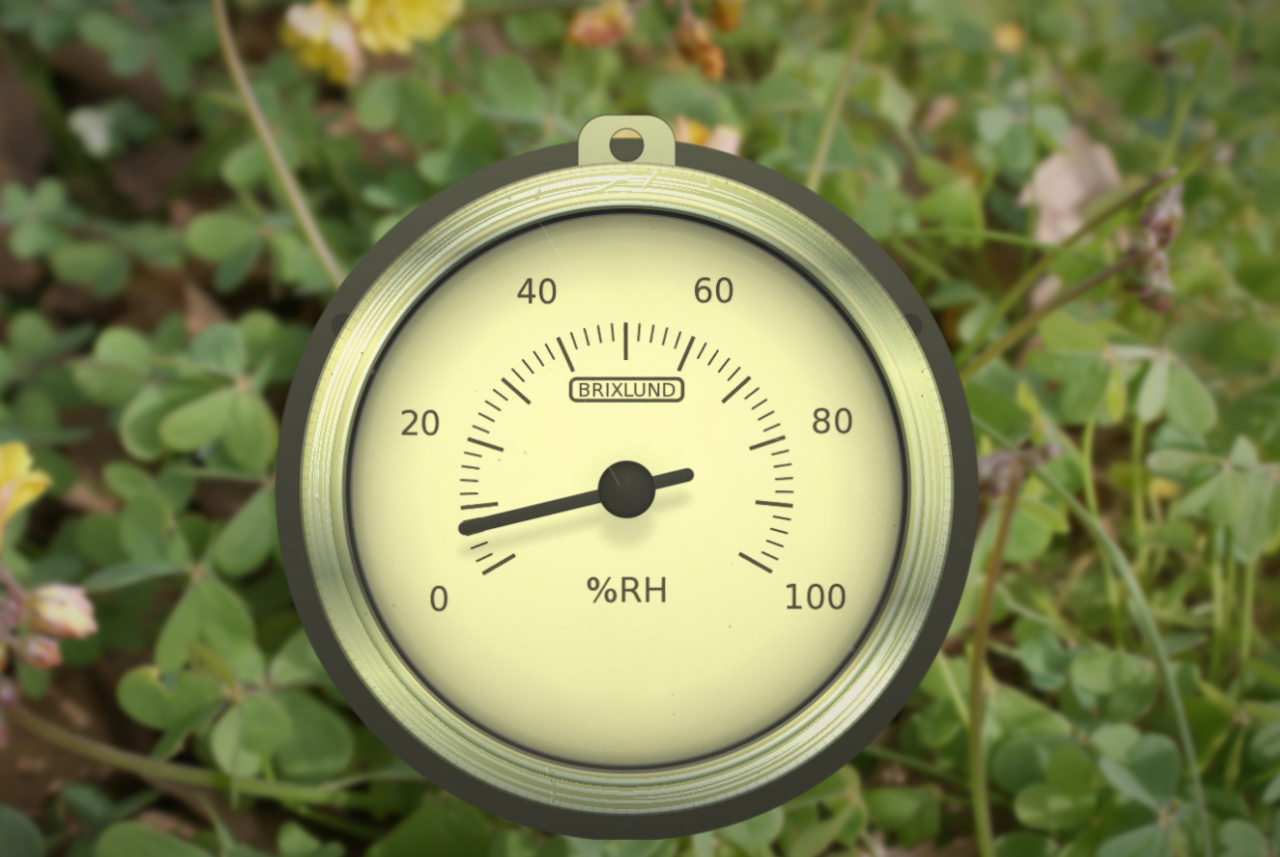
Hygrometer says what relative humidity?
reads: 7 %
